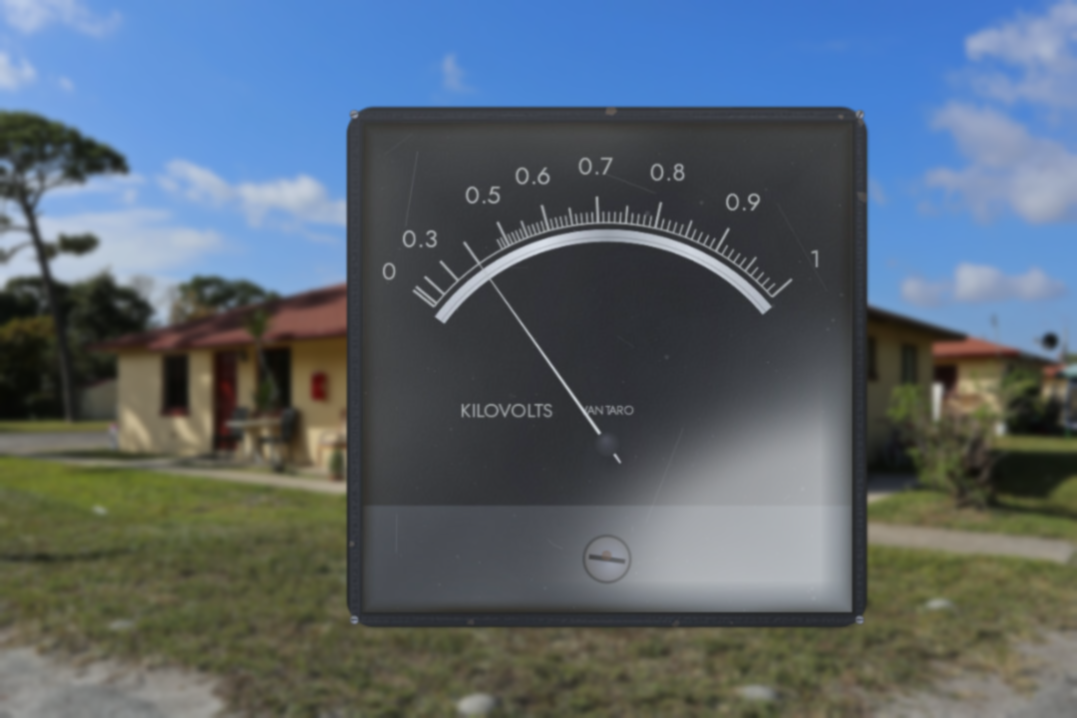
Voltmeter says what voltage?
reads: 0.4 kV
